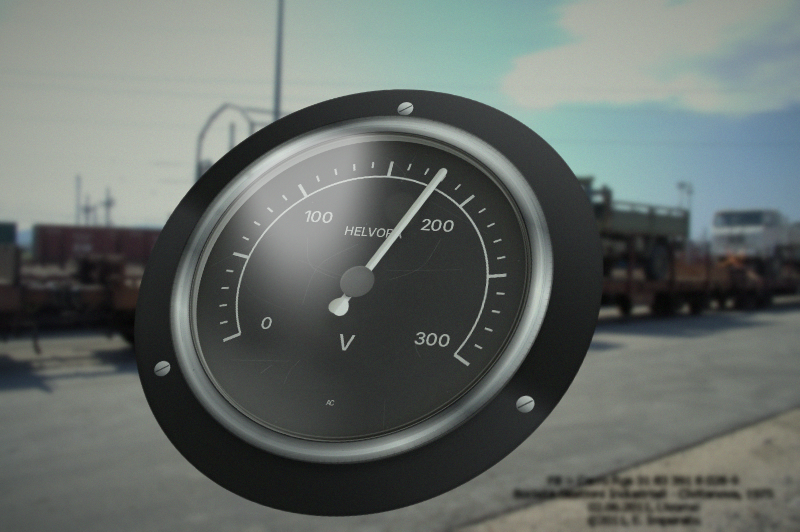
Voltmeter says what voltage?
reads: 180 V
